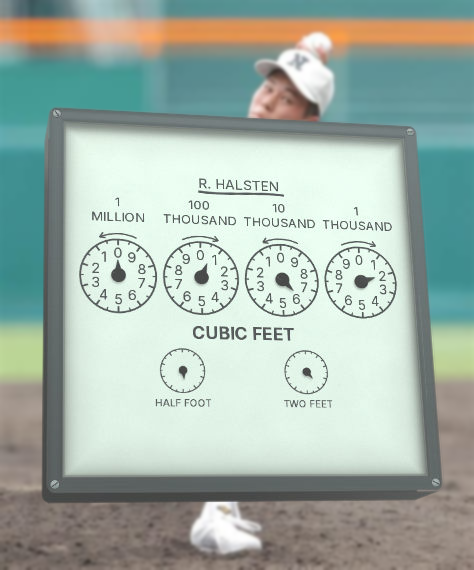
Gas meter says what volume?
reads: 6200 ft³
